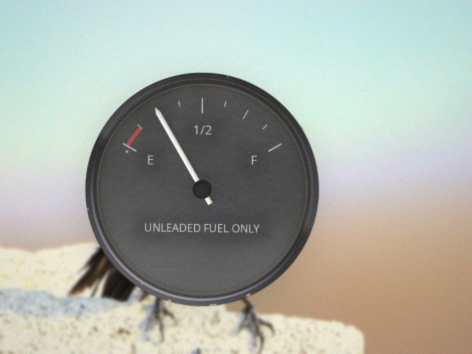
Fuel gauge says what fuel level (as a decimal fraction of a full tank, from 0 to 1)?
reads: 0.25
